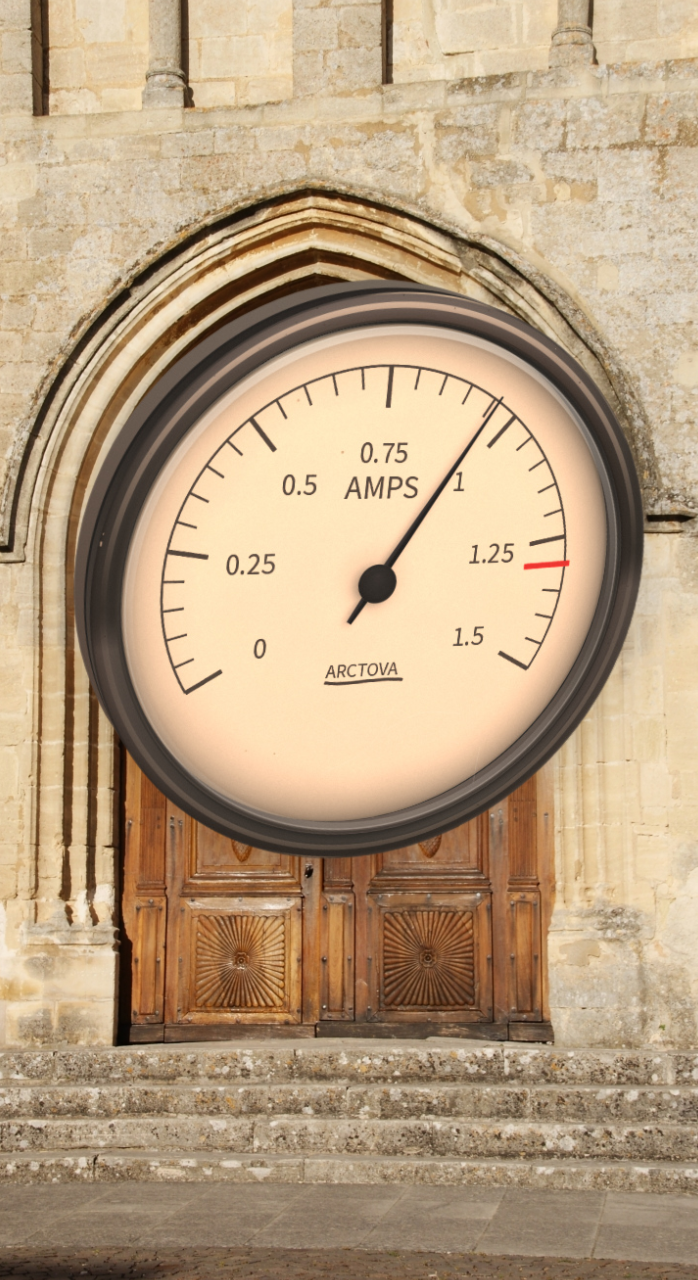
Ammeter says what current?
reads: 0.95 A
